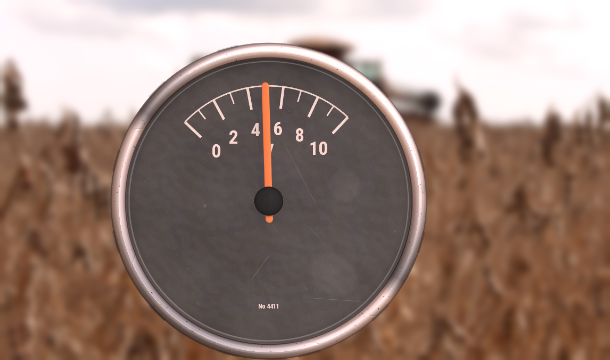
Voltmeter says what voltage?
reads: 5 V
